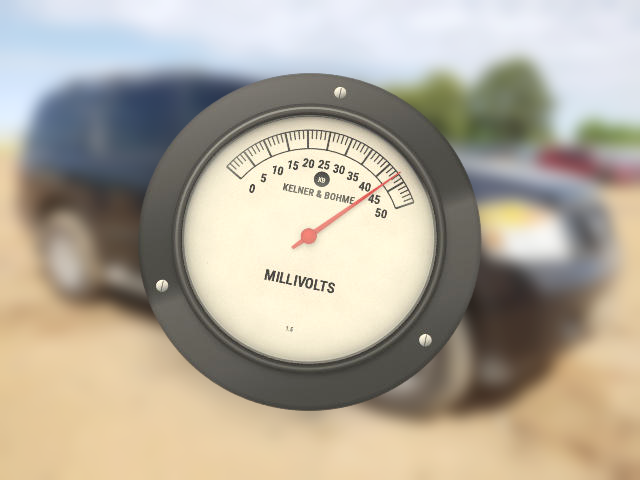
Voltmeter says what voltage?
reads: 43 mV
